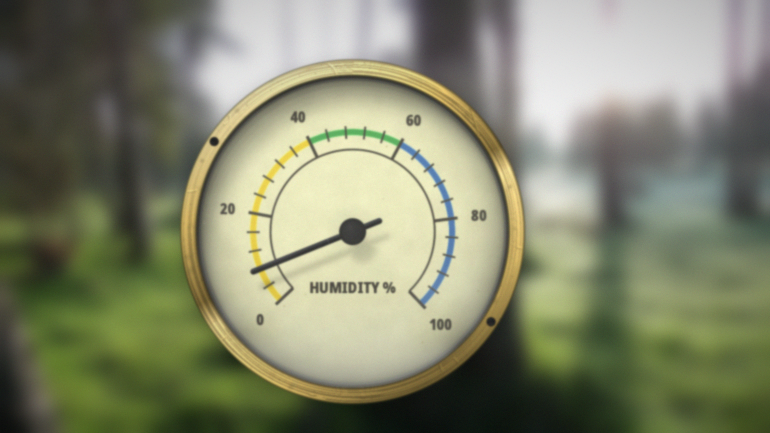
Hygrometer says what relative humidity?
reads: 8 %
